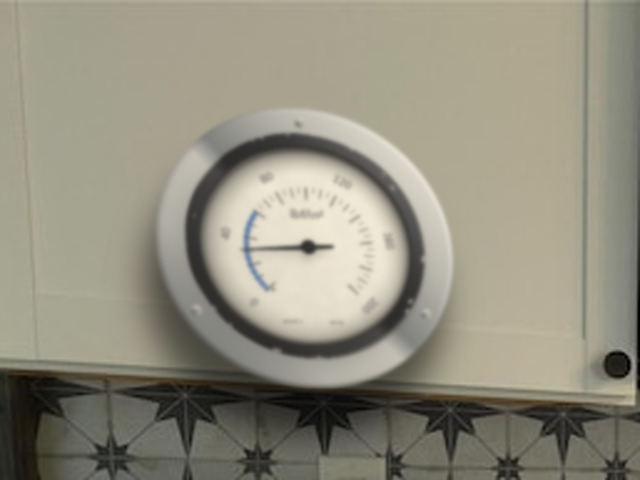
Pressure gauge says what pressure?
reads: 30 psi
